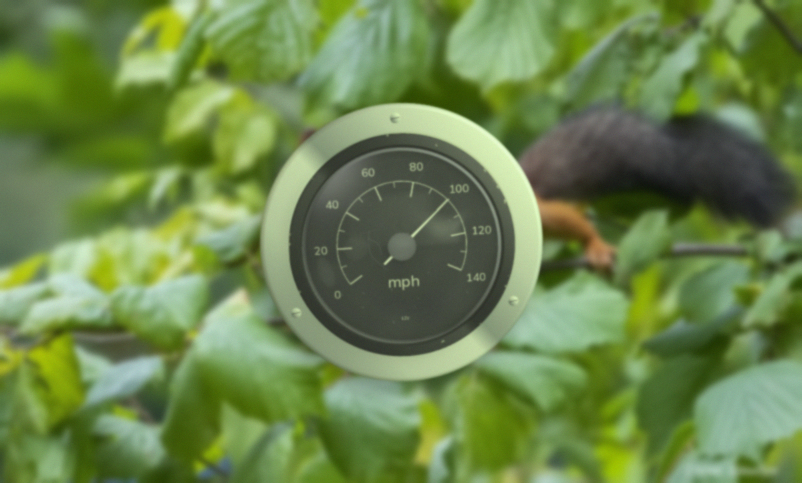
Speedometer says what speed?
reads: 100 mph
